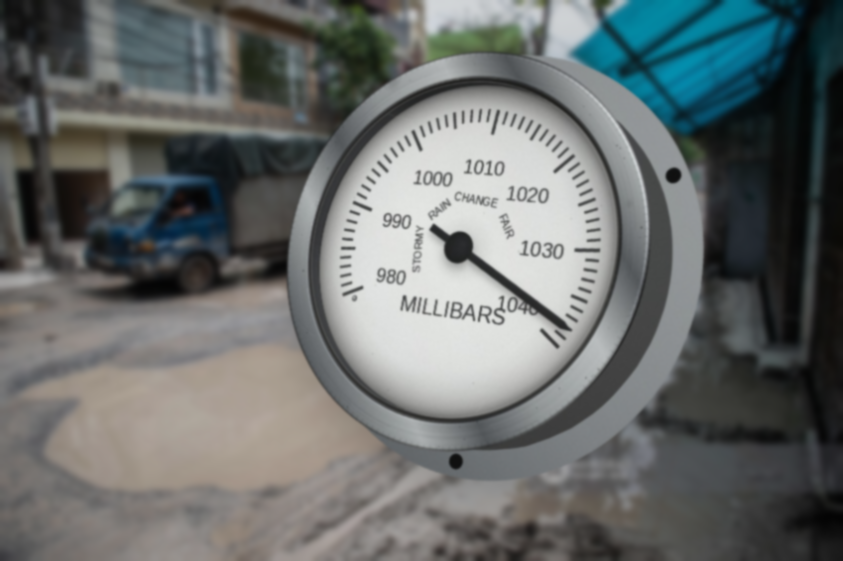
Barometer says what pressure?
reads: 1038 mbar
